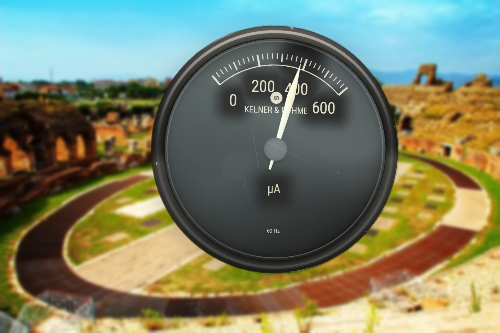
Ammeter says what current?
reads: 380 µA
